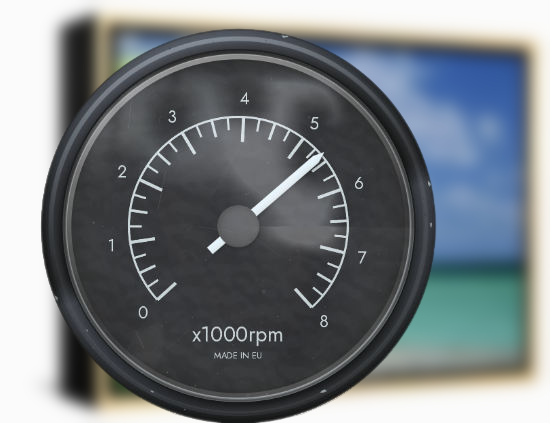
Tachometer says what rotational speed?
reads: 5375 rpm
